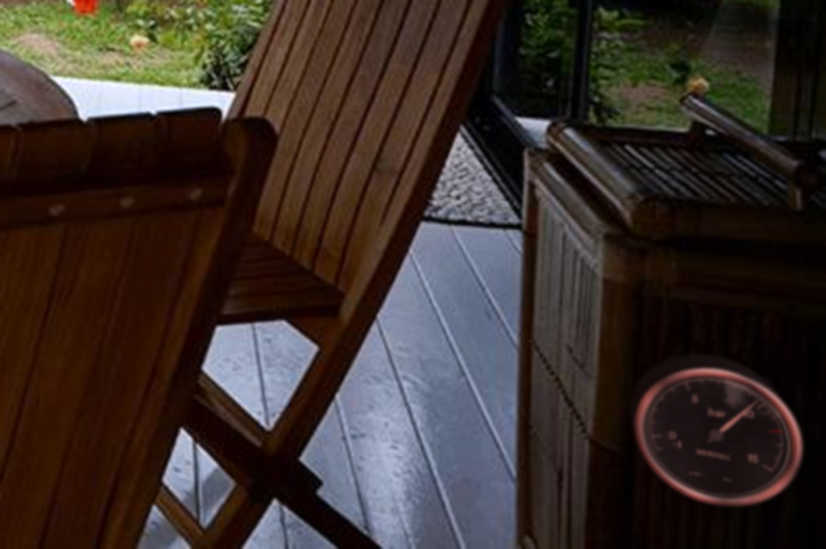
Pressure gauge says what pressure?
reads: 9.5 bar
